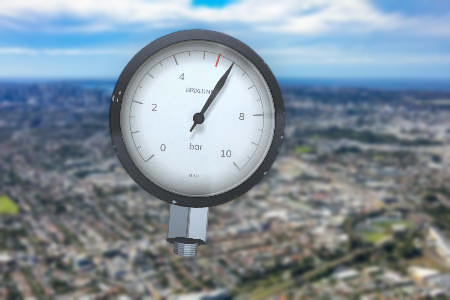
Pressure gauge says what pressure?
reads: 6 bar
